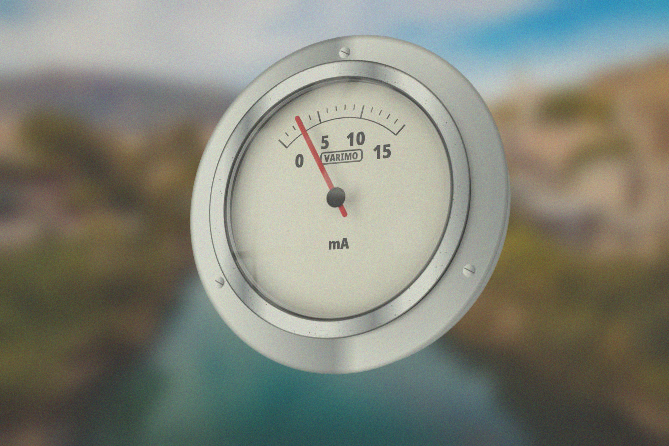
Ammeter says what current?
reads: 3 mA
